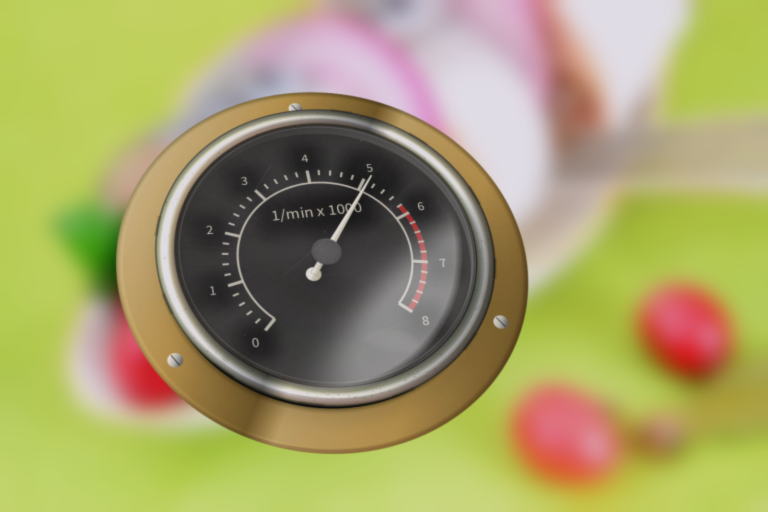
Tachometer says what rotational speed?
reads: 5100 rpm
